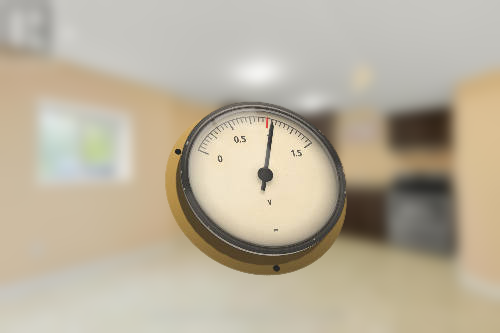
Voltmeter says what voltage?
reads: 1 V
